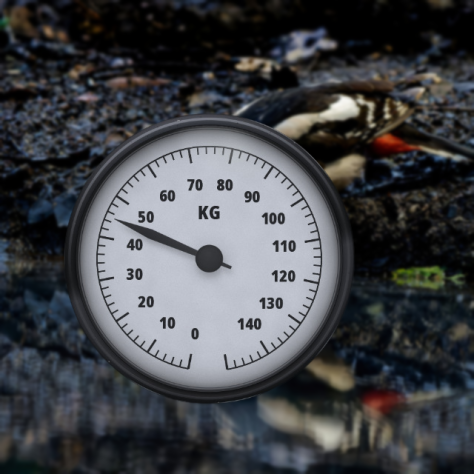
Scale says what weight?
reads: 45 kg
